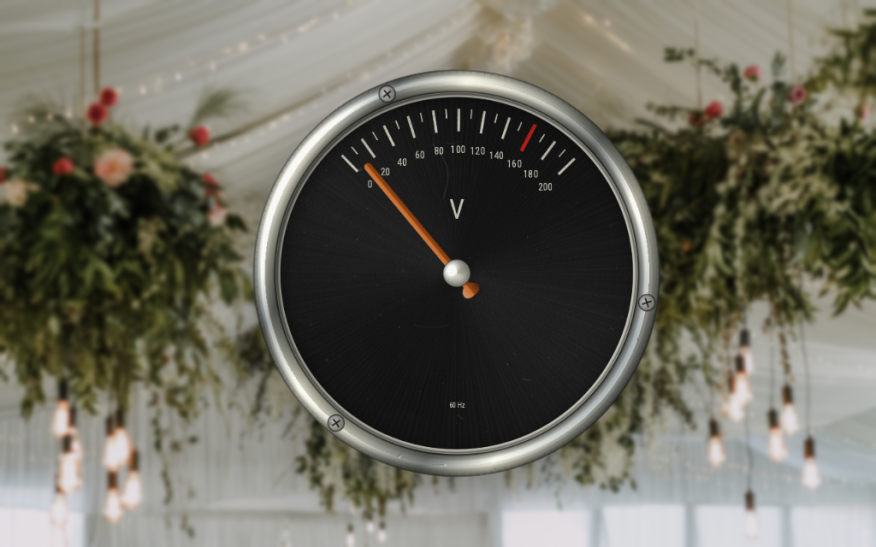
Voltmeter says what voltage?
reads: 10 V
